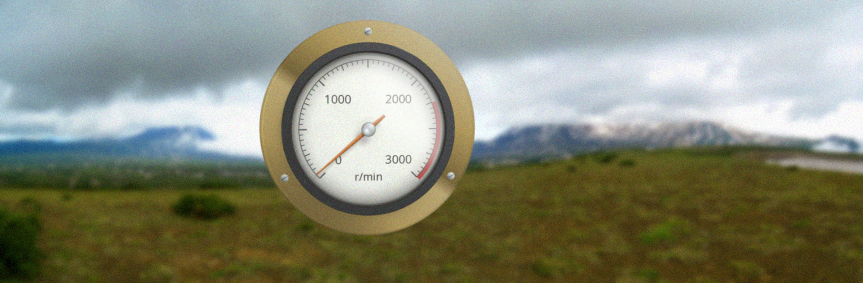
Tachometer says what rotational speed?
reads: 50 rpm
